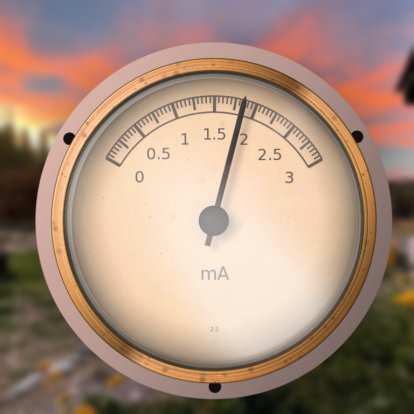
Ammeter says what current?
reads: 1.85 mA
